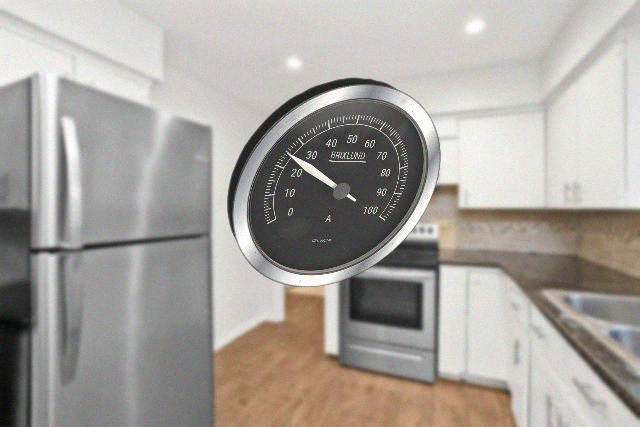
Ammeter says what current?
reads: 25 A
